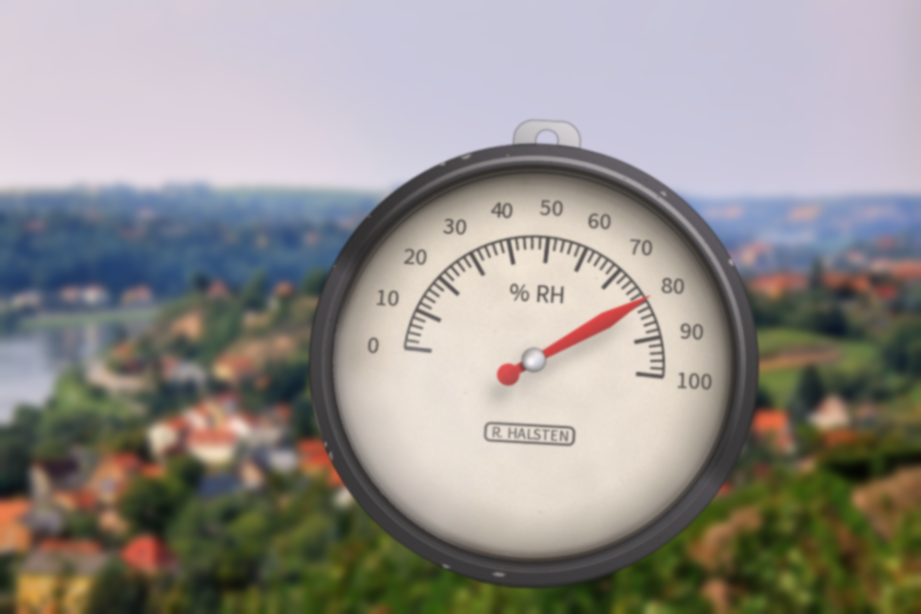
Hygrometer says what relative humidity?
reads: 80 %
